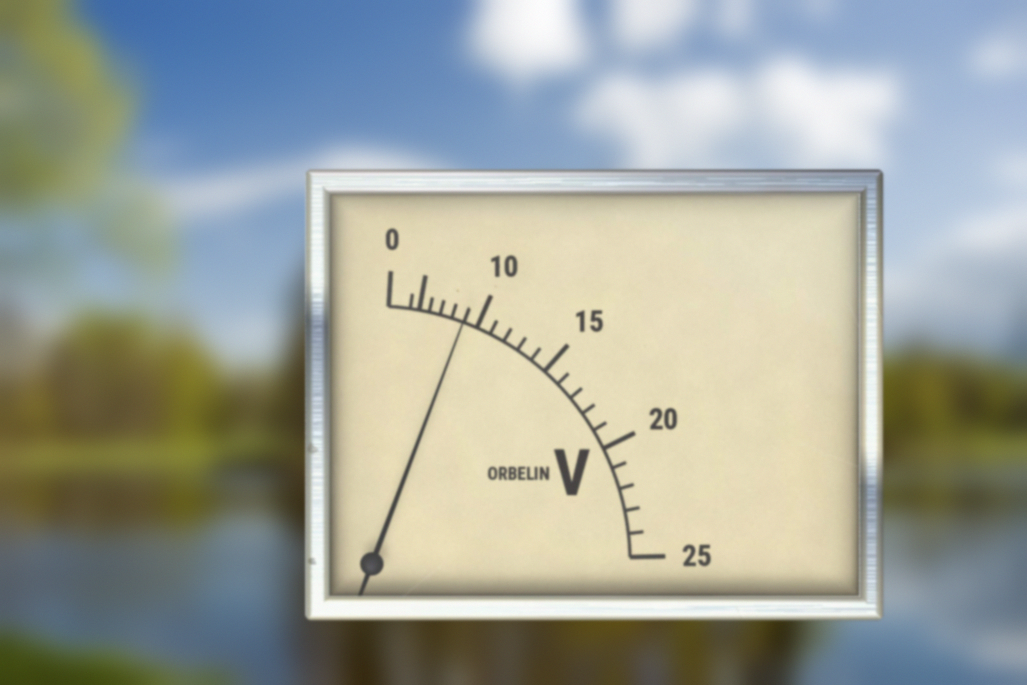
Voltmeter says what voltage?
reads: 9 V
